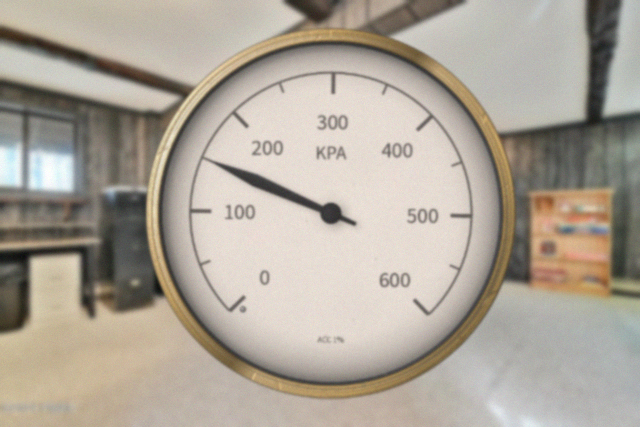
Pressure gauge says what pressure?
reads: 150 kPa
